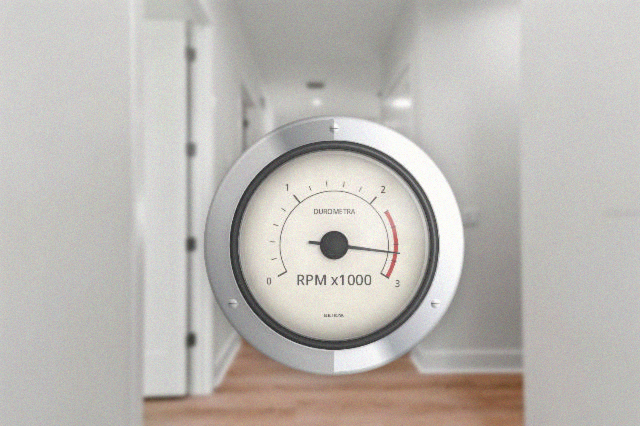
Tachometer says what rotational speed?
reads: 2700 rpm
